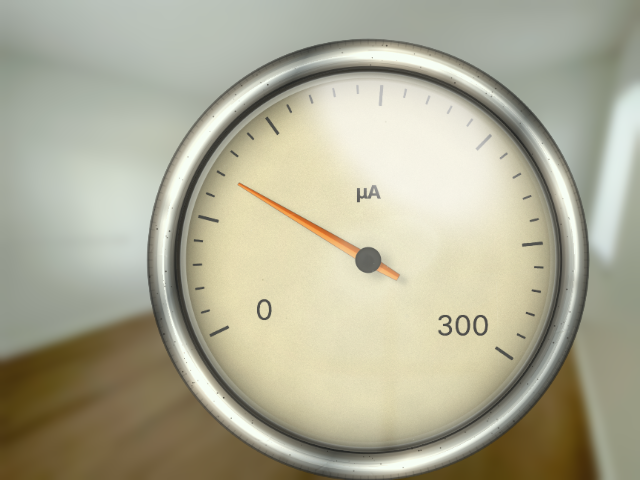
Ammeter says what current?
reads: 70 µA
